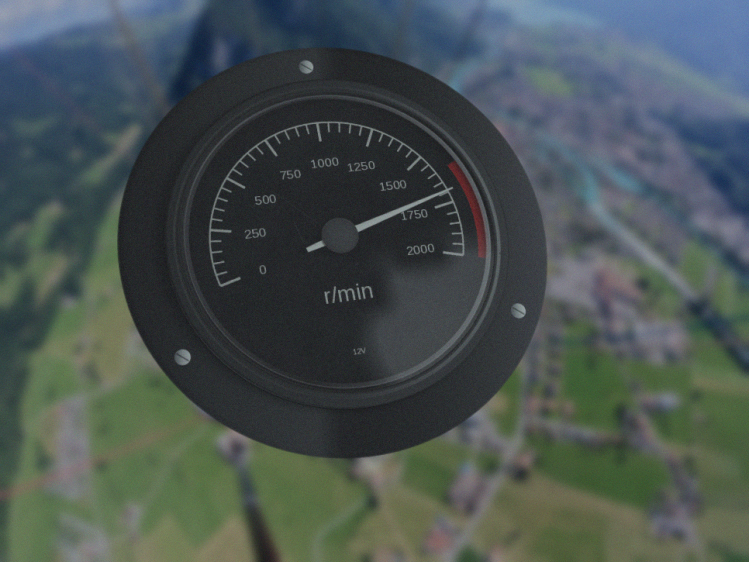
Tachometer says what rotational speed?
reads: 1700 rpm
